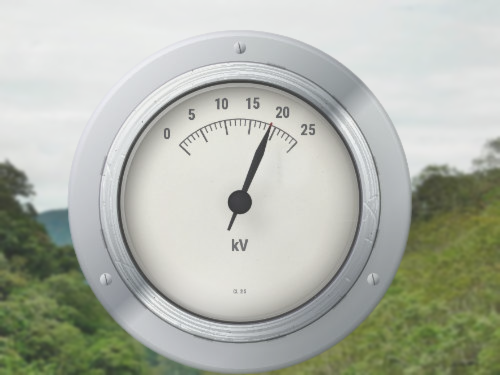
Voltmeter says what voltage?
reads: 19 kV
